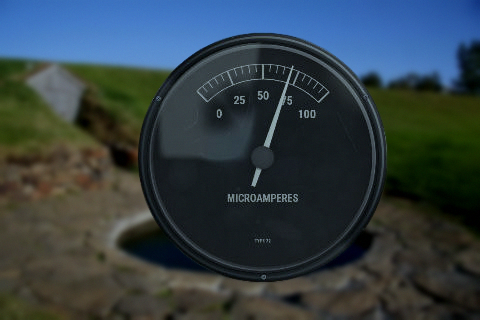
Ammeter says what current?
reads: 70 µA
